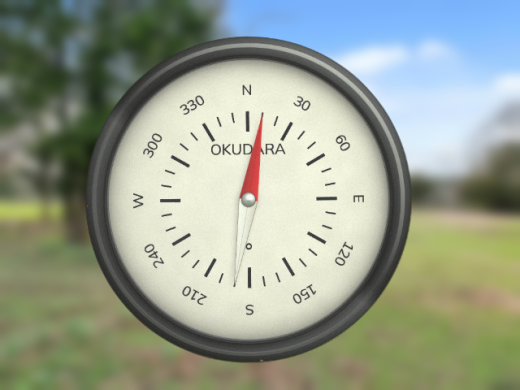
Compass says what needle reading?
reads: 10 °
